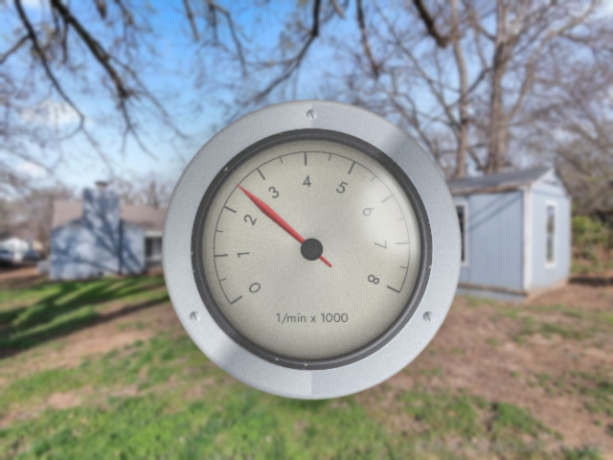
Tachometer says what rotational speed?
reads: 2500 rpm
